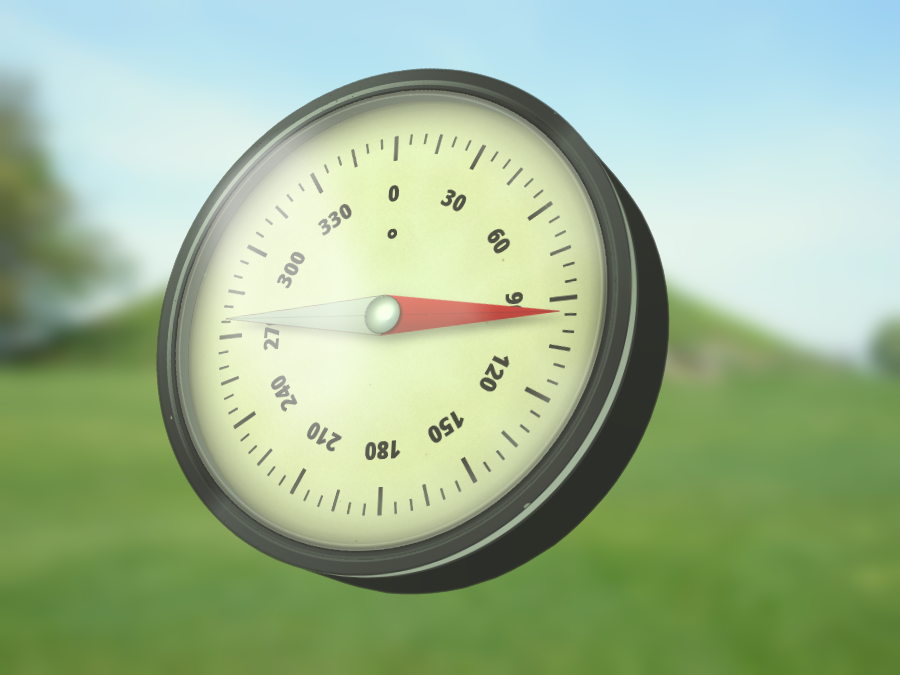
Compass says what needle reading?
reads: 95 °
